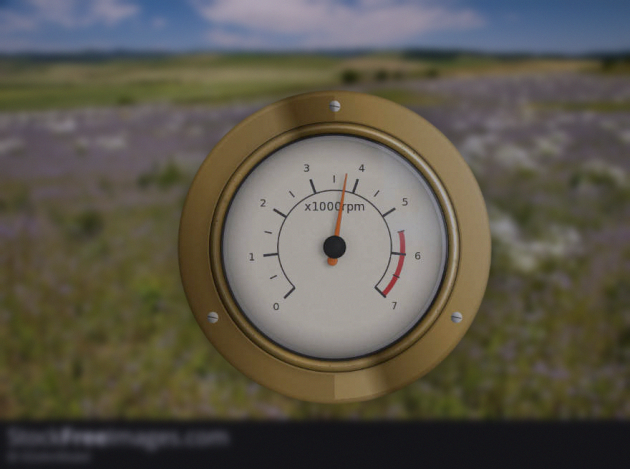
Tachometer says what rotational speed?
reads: 3750 rpm
